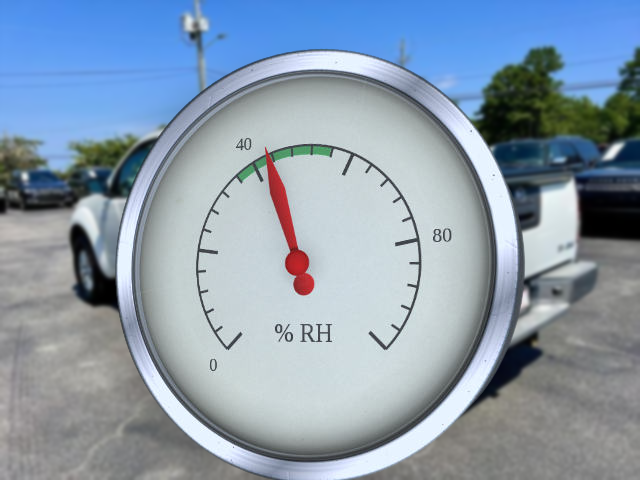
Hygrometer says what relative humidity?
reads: 44 %
